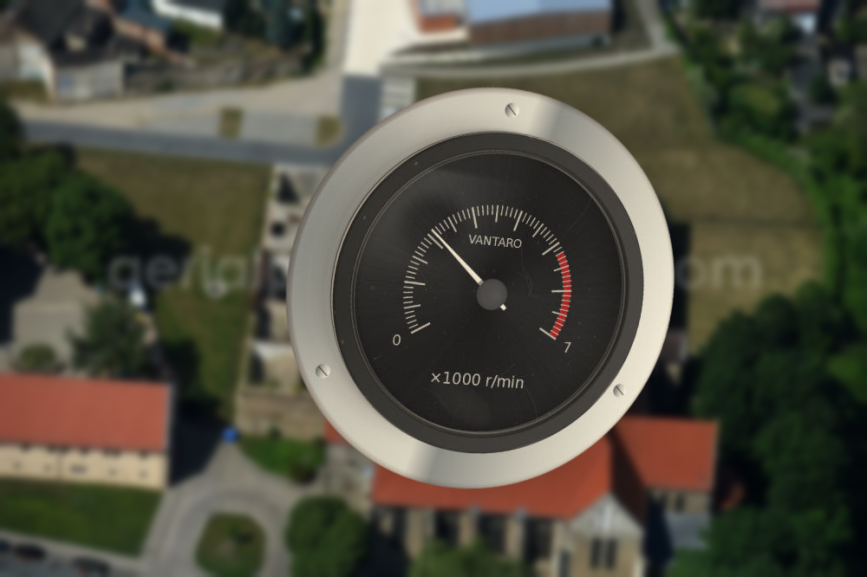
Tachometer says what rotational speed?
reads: 2100 rpm
